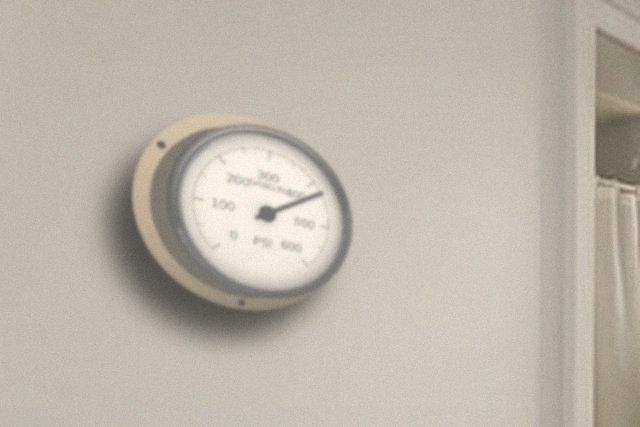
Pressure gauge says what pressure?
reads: 425 psi
